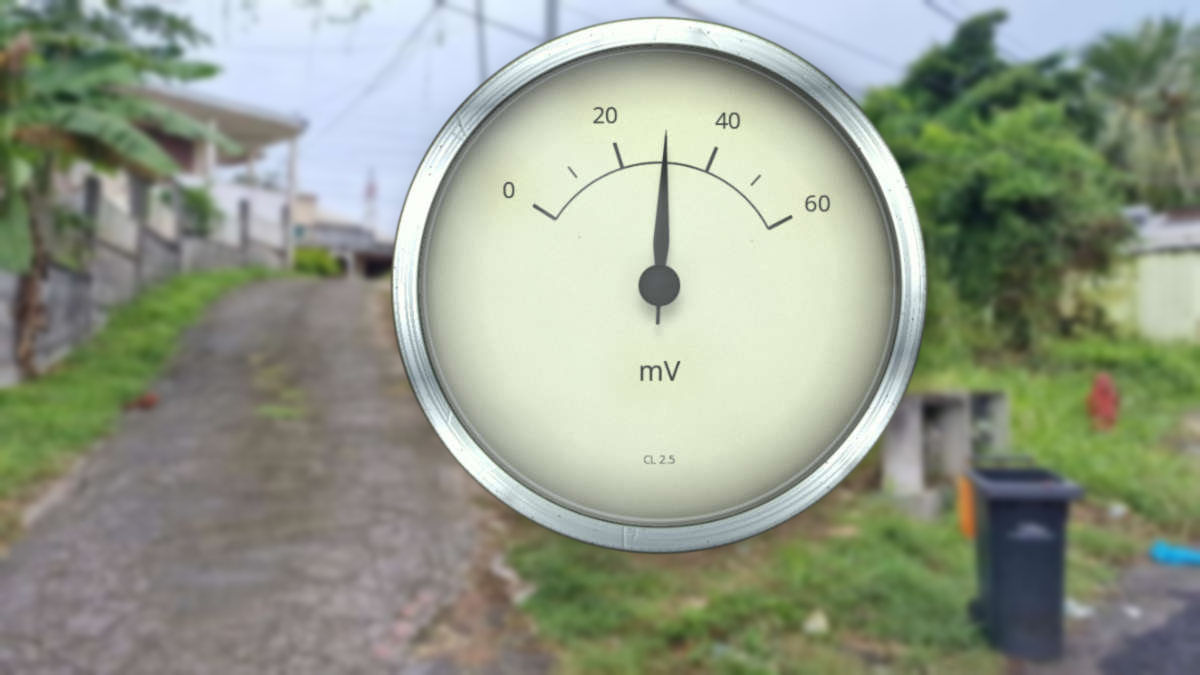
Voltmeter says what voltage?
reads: 30 mV
